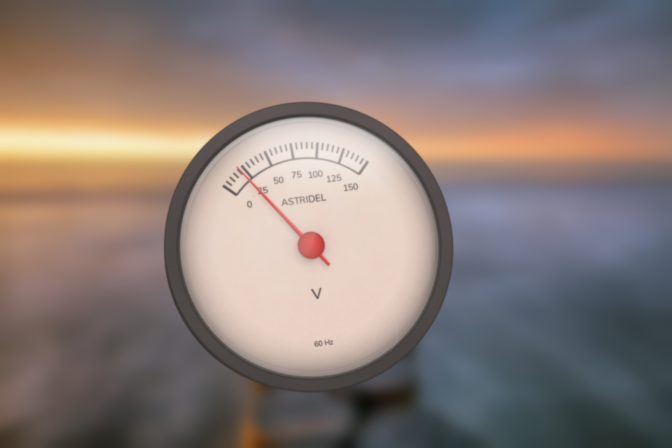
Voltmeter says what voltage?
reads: 20 V
